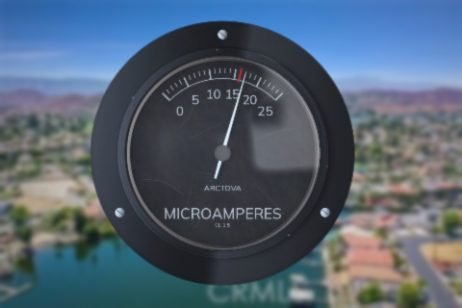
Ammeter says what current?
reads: 17 µA
